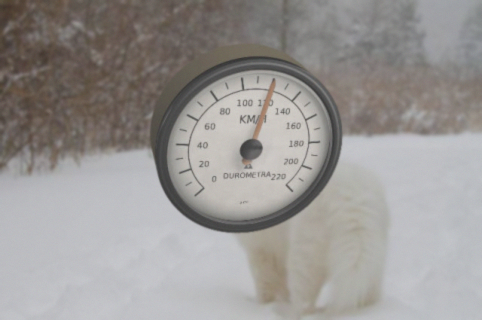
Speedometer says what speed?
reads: 120 km/h
